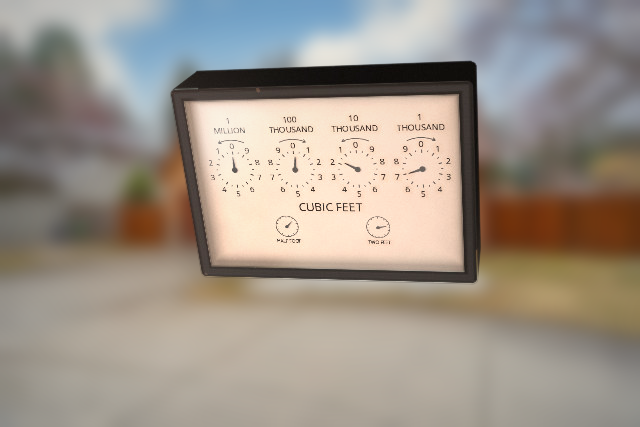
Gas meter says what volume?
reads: 1700 ft³
